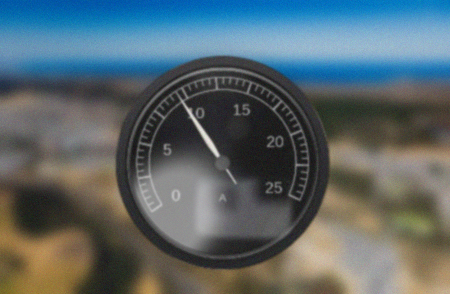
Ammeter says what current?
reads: 9.5 A
